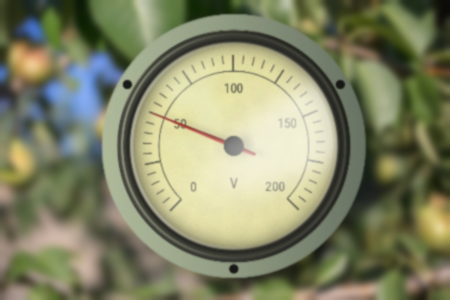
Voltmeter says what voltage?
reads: 50 V
